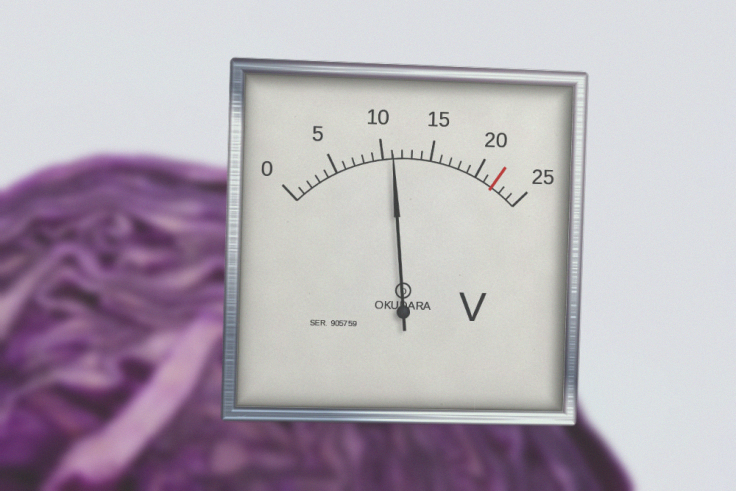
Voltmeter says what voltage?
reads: 11 V
